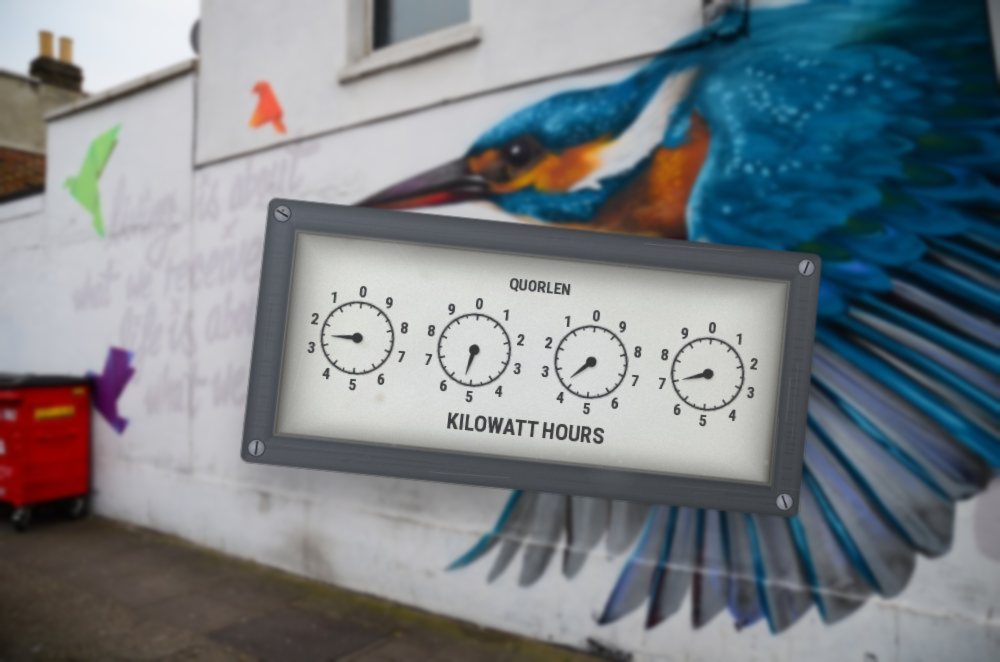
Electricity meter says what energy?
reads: 2537 kWh
